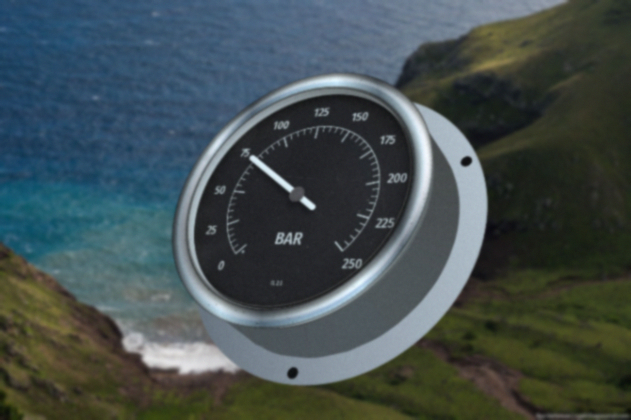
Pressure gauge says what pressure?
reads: 75 bar
